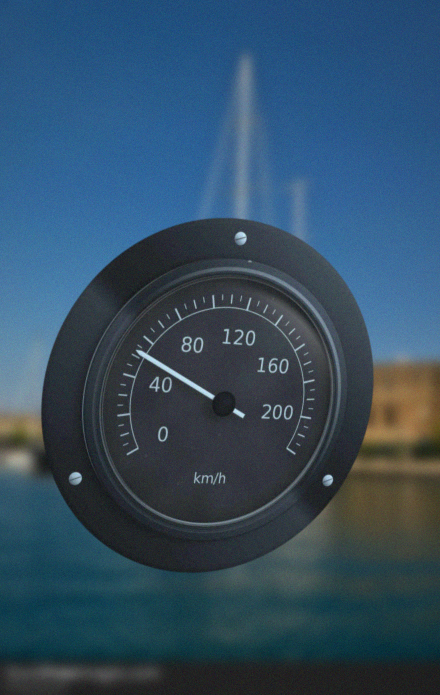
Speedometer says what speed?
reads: 52.5 km/h
